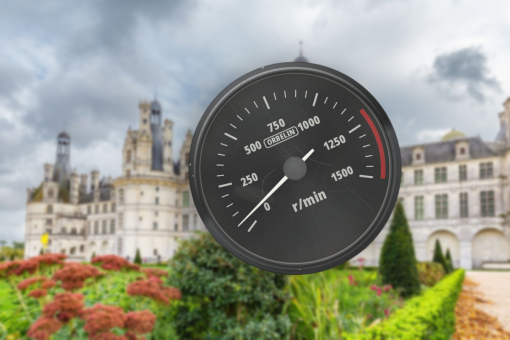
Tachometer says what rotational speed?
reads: 50 rpm
